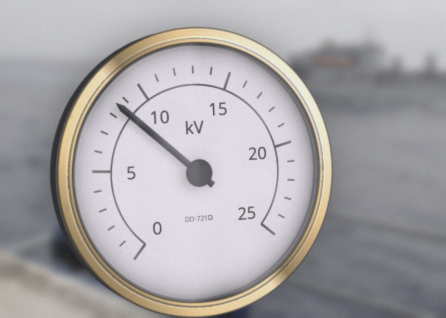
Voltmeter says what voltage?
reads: 8.5 kV
